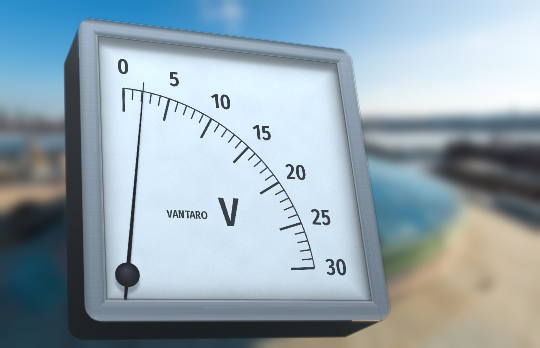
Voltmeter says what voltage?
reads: 2 V
